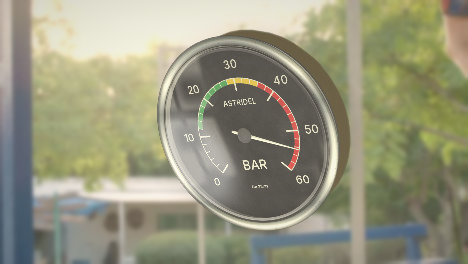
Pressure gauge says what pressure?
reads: 54 bar
